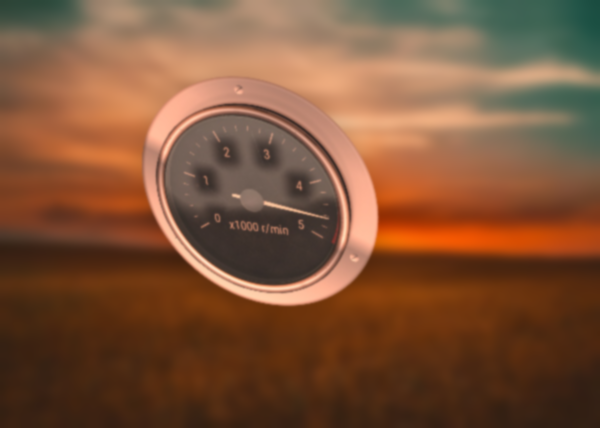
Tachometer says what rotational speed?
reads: 4600 rpm
